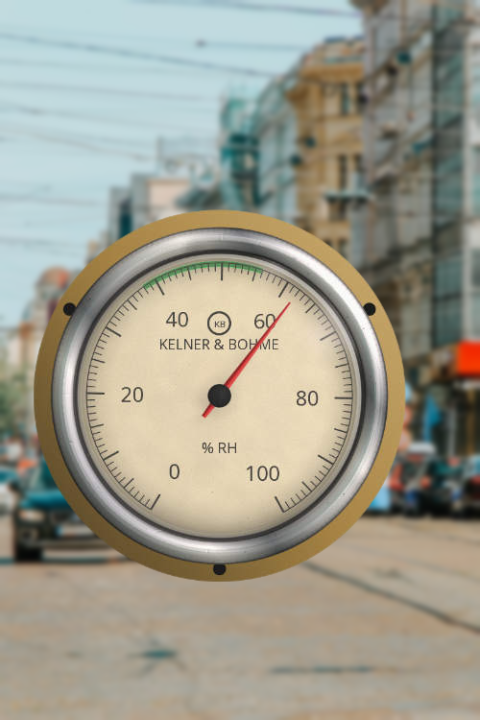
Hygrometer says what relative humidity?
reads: 62 %
